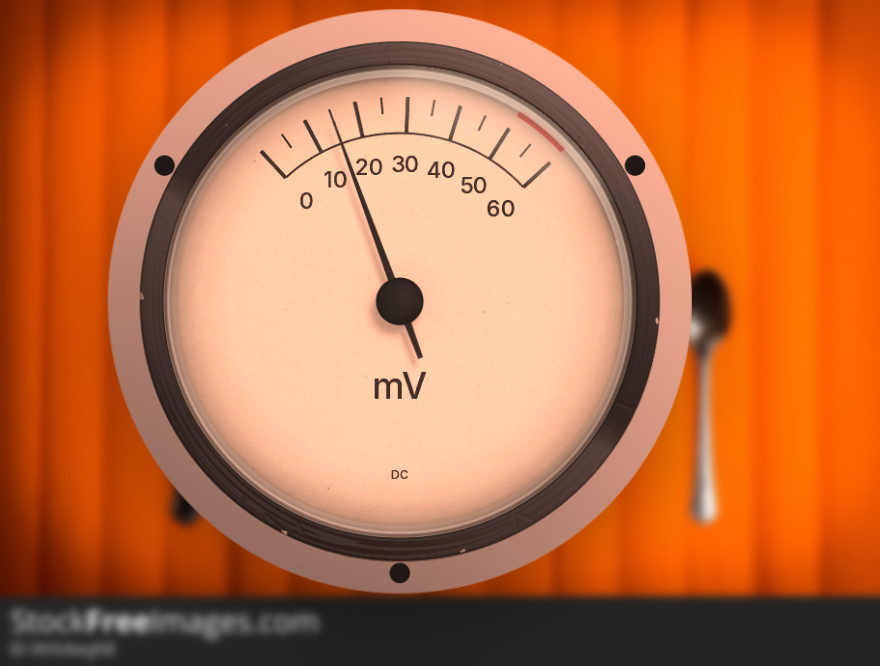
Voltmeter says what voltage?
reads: 15 mV
